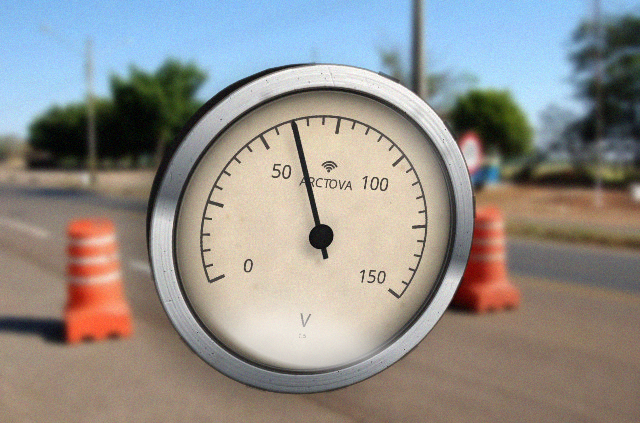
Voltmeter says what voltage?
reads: 60 V
